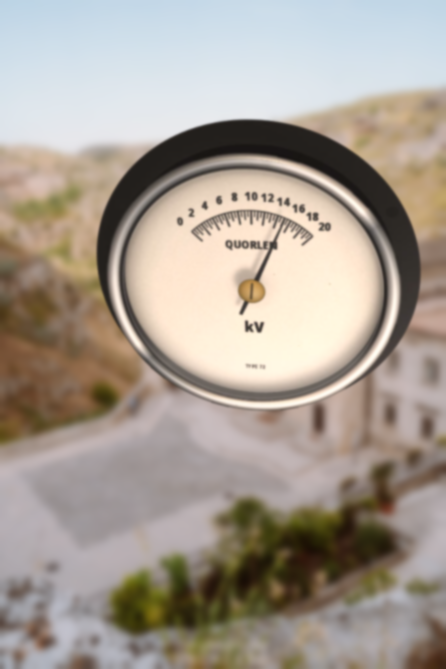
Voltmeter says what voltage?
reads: 15 kV
